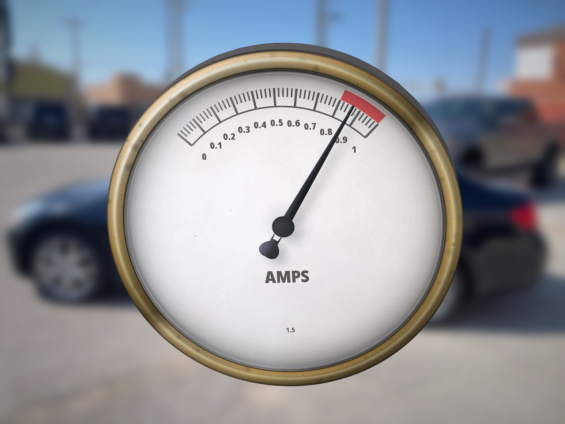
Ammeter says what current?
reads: 0.86 A
